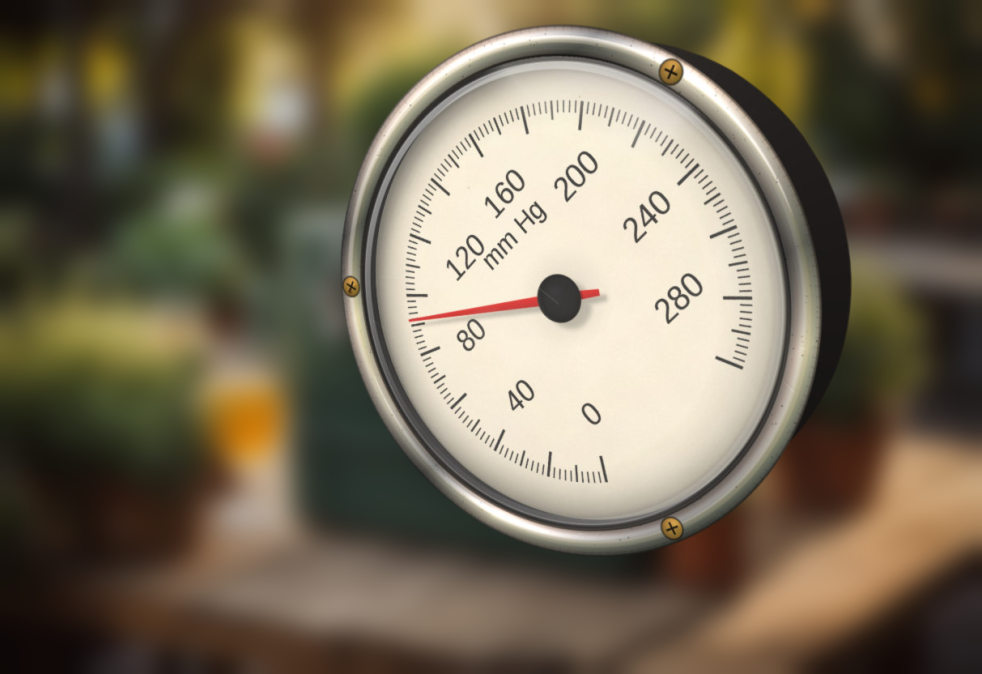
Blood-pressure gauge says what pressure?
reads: 92 mmHg
